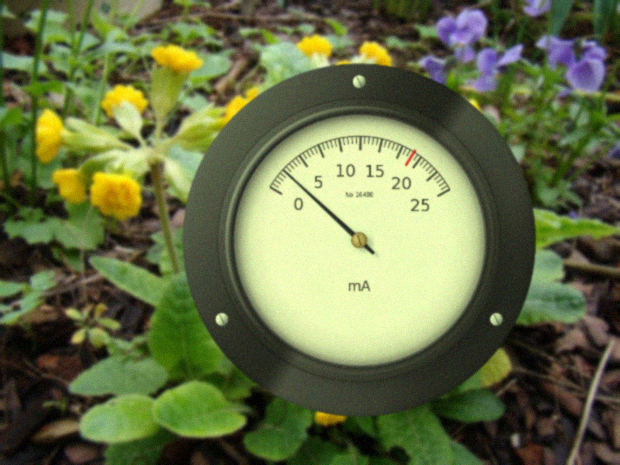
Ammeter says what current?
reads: 2.5 mA
